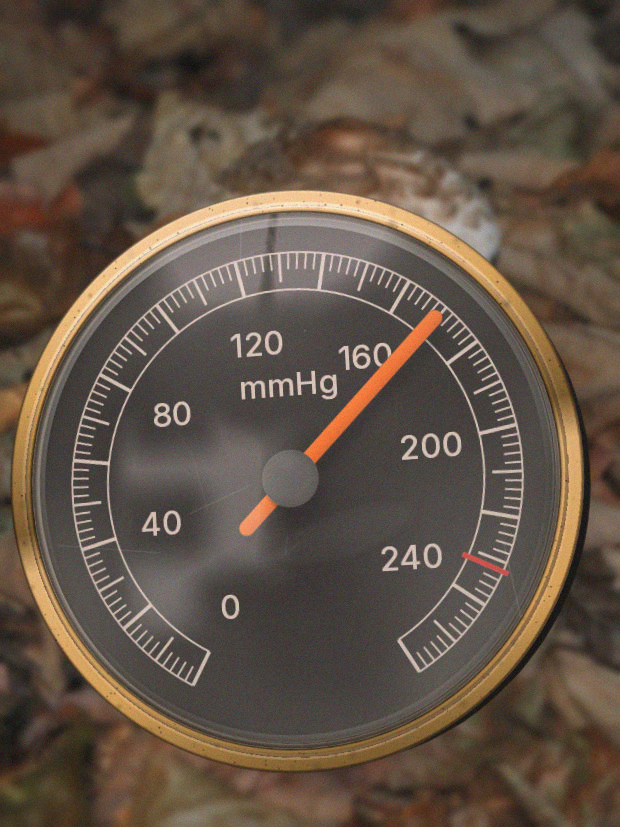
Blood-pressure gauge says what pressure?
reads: 170 mmHg
